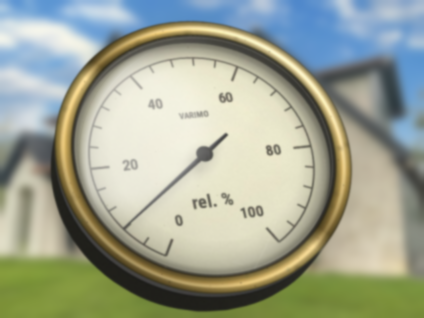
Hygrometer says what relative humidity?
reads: 8 %
